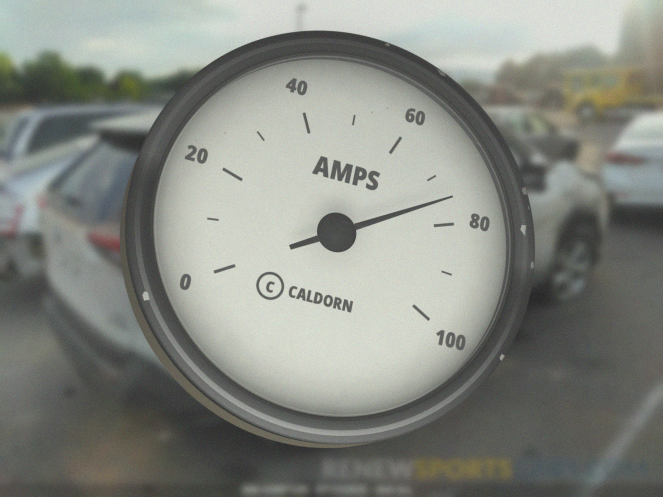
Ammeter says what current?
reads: 75 A
